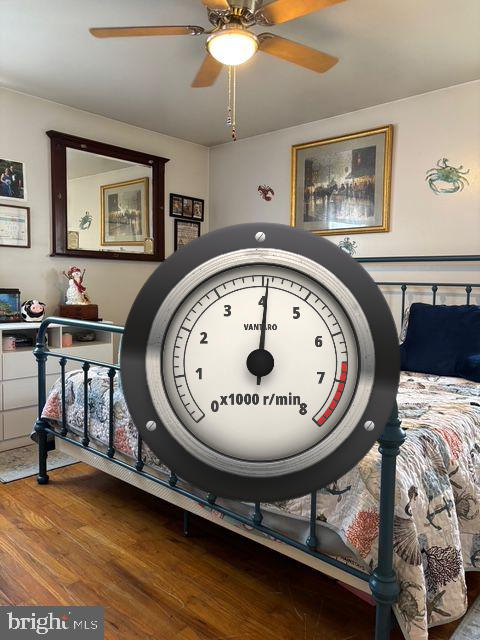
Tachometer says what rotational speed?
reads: 4100 rpm
